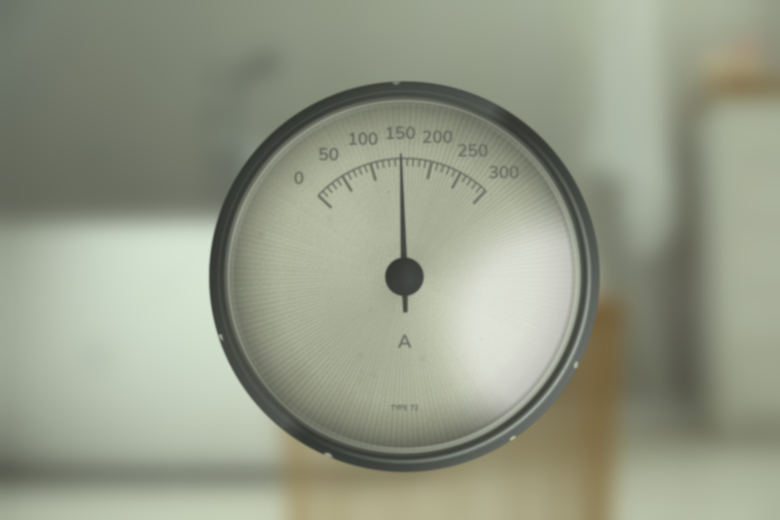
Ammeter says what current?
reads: 150 A
